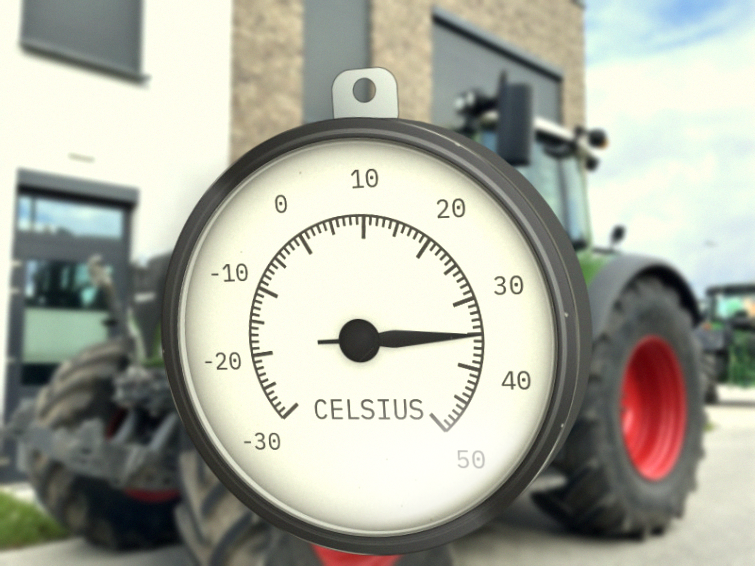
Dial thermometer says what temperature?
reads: 35 °C
